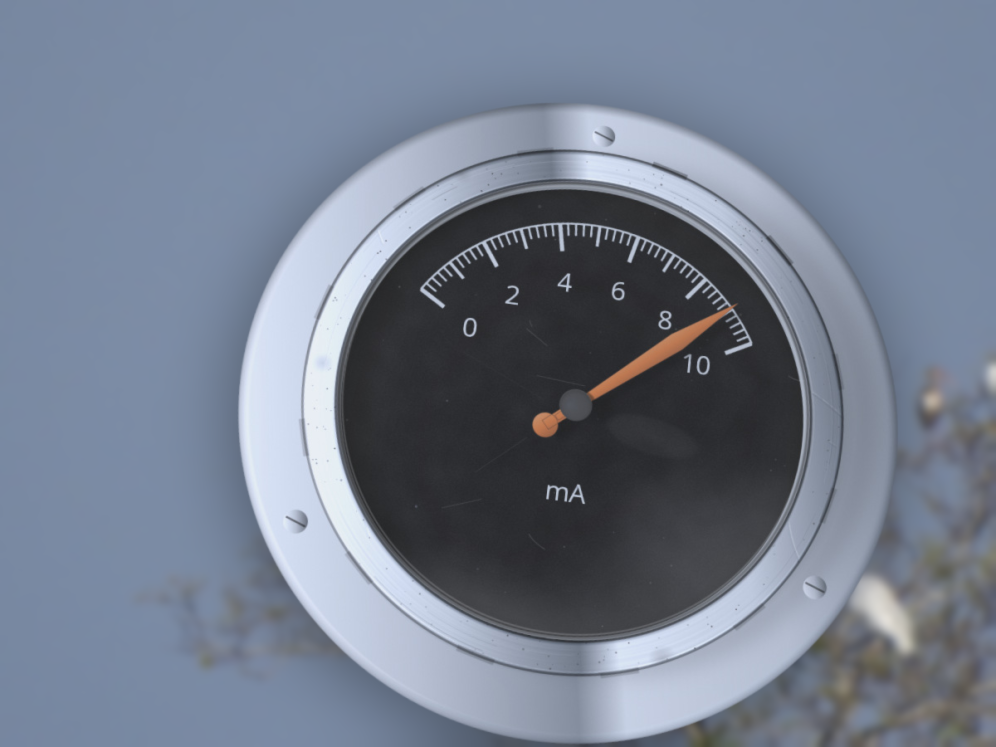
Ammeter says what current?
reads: 9 mA
